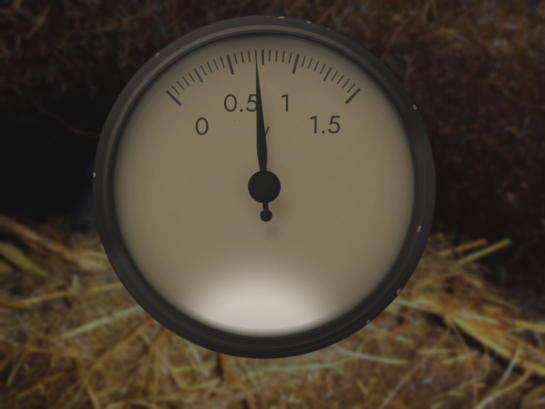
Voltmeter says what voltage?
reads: 0.7 V
